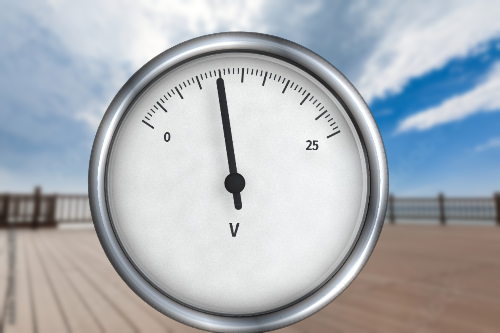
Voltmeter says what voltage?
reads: 10 V
